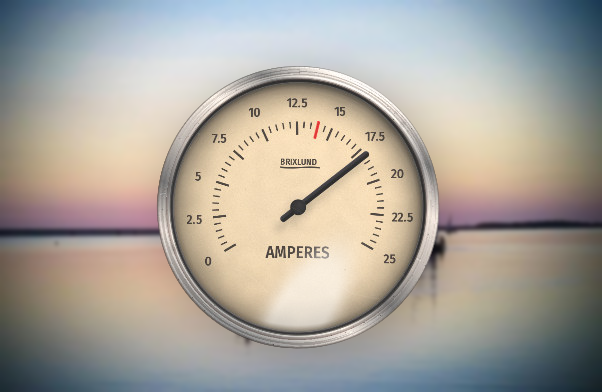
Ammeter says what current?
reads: 18 A
